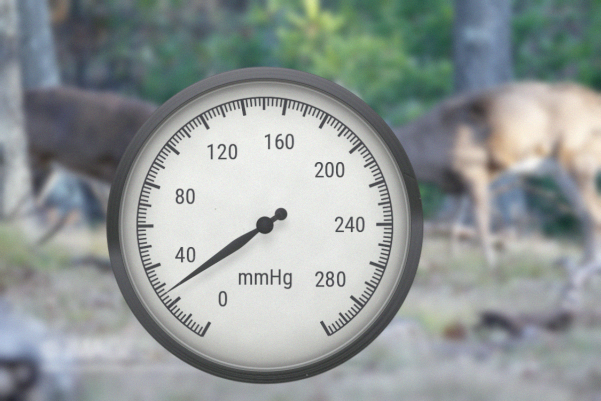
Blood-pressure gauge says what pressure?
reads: 26 mmHg
